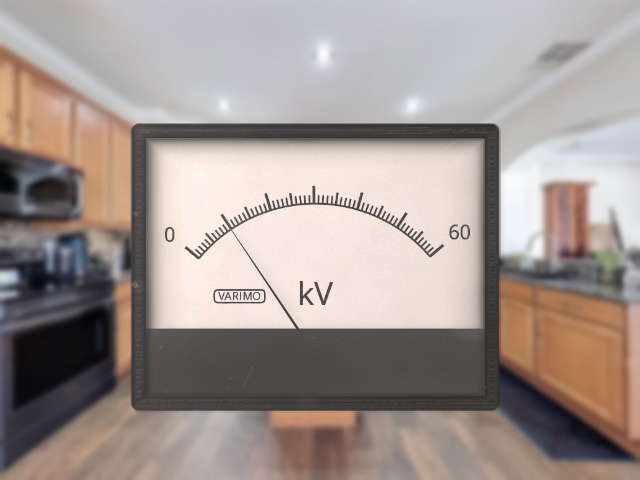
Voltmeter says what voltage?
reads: 10 kV
